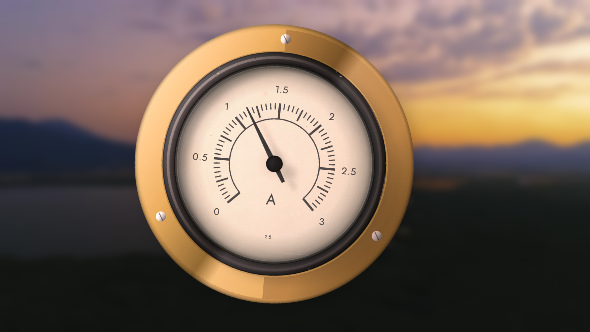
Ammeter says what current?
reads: 1.15 A
